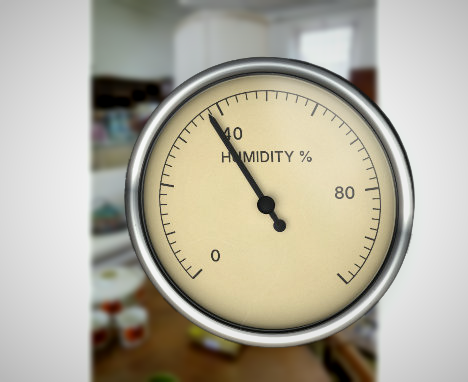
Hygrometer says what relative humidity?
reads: 38 %
